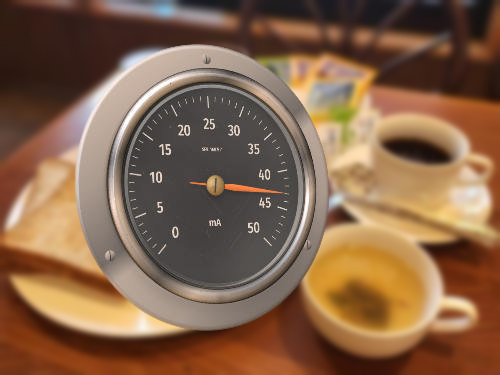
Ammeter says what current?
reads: 43 mA
